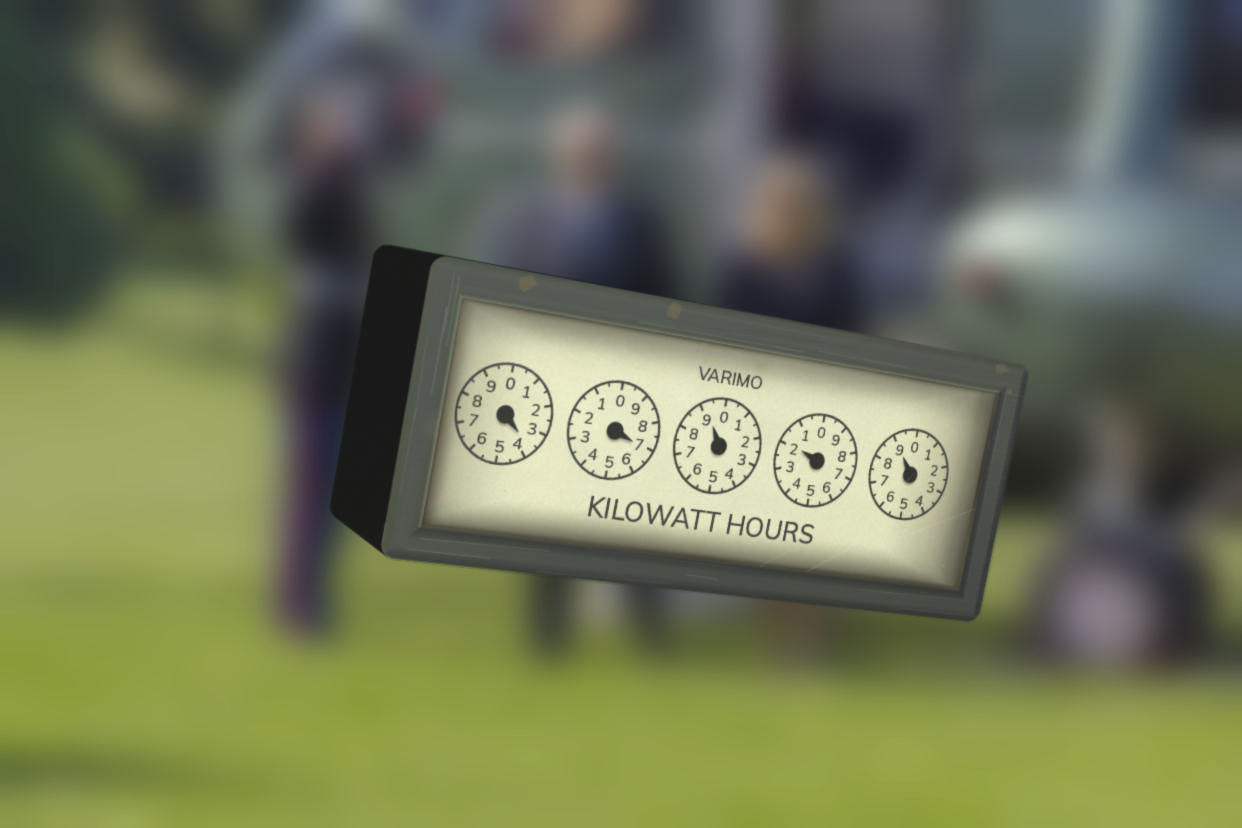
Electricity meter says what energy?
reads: 36919 kWh
